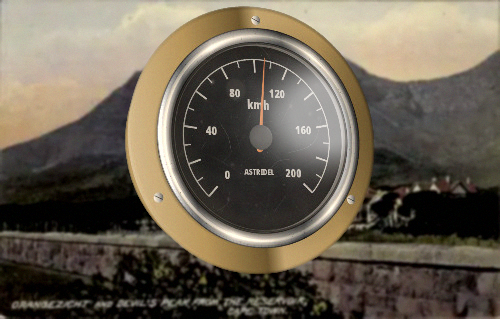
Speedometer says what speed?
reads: 105 km/h
